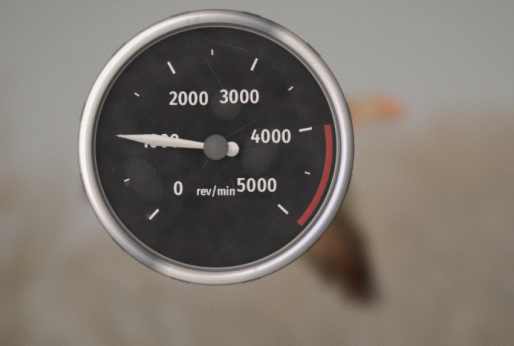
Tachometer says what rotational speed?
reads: 1000 rpm
